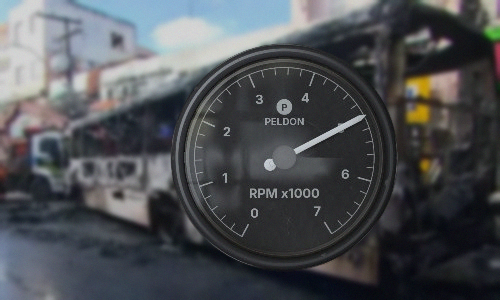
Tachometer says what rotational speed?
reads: 5000 rpm
